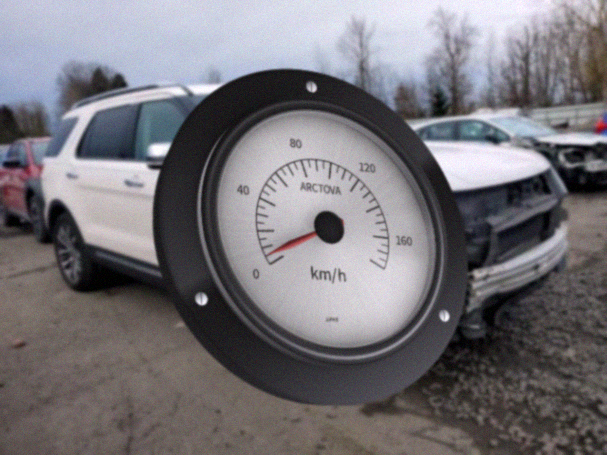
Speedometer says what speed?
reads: 5 km/h
